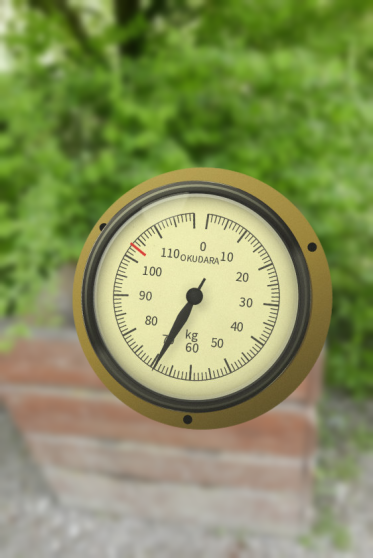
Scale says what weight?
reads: 69 kg
